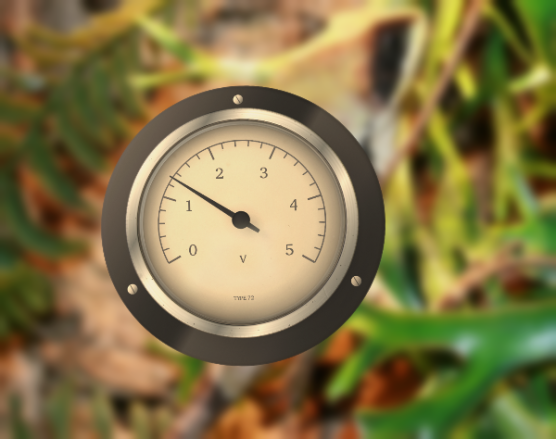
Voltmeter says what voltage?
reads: 1.3 V
